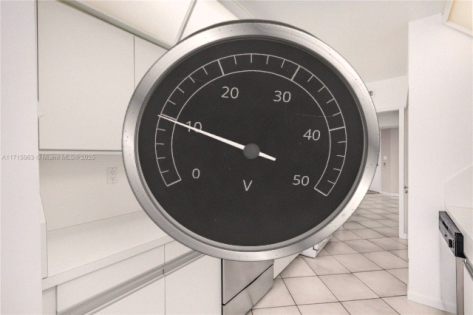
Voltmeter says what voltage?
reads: 10 V
